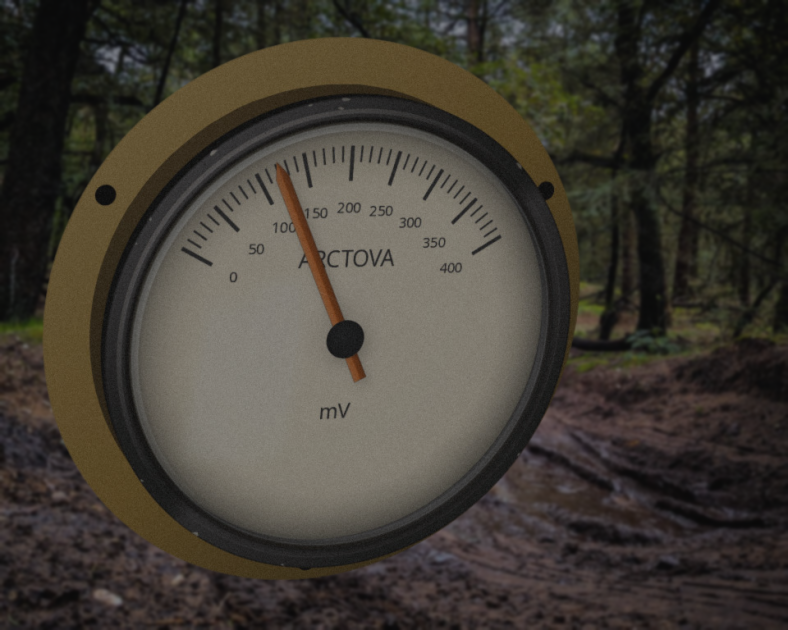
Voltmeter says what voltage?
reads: 120 mV
